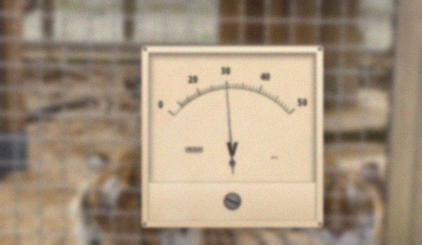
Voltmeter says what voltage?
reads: 30 V
